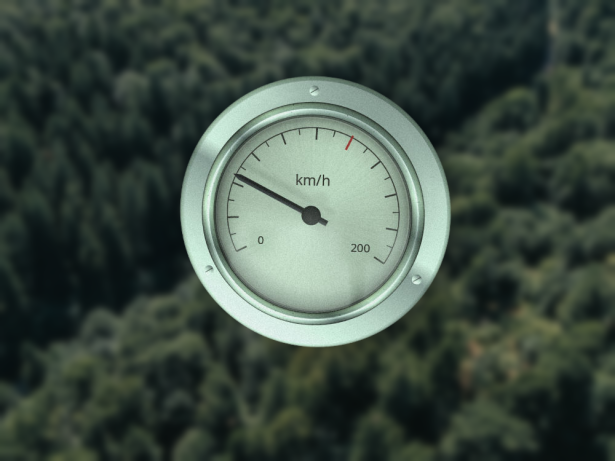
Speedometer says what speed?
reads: 45 km/h
